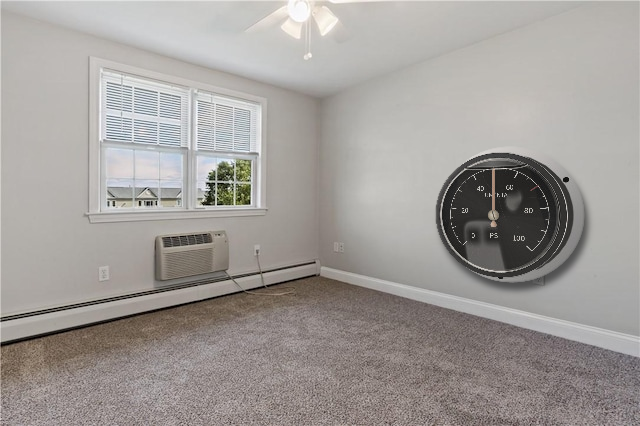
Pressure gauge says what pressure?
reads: 50 psi
